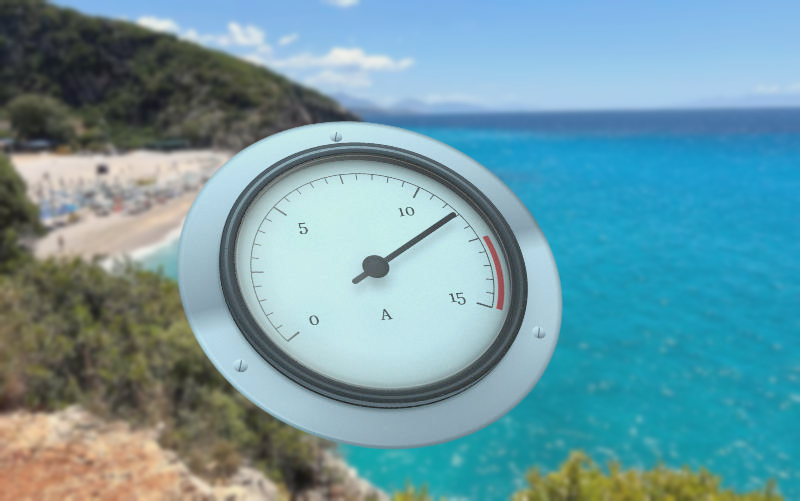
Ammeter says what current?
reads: 11.5 A
